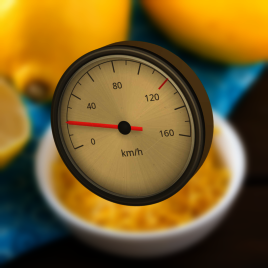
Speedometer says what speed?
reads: 20 km/h
